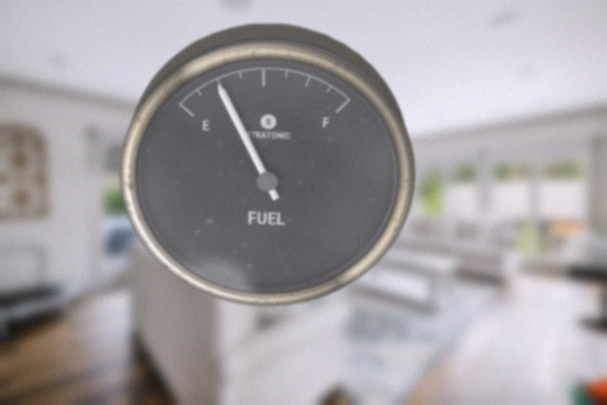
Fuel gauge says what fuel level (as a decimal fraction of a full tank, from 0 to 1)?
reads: 0.25
